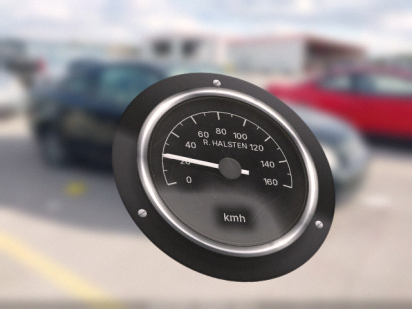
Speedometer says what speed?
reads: 20 km/h
